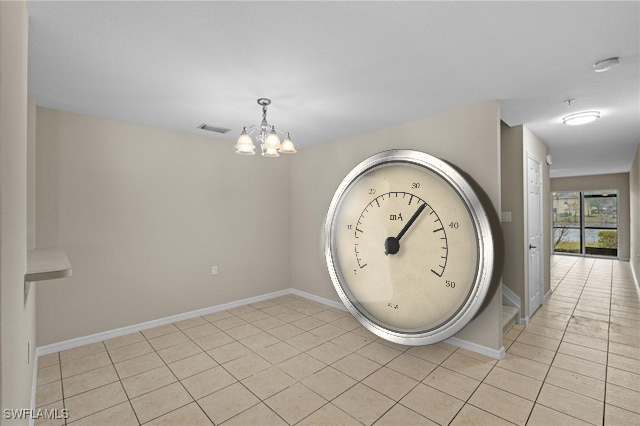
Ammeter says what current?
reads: 34 mA
